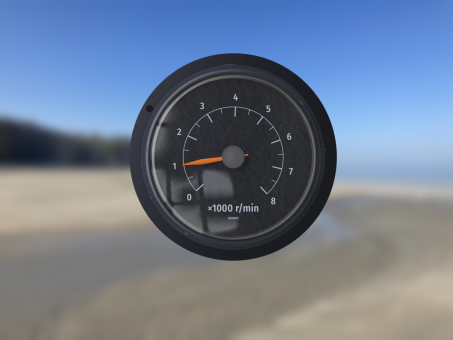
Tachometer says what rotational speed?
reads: 1000 rpm
